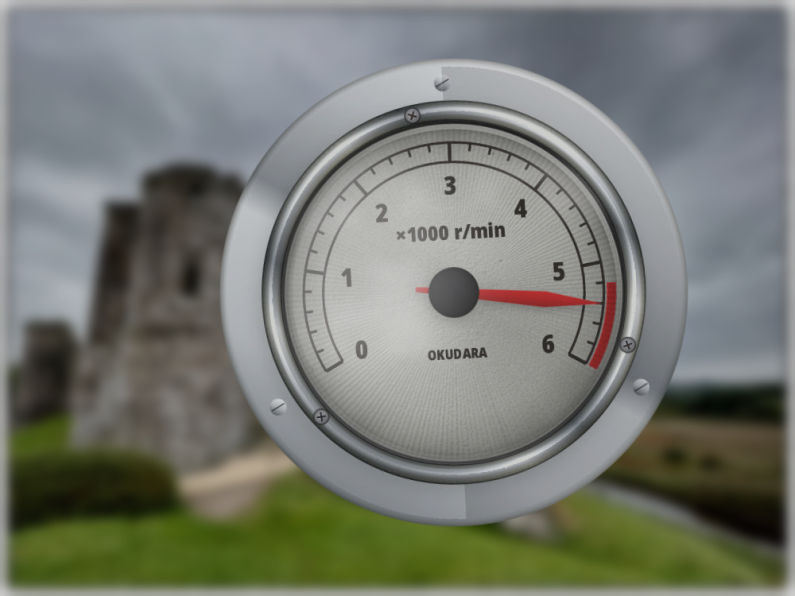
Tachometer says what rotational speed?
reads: 5400 rpm
